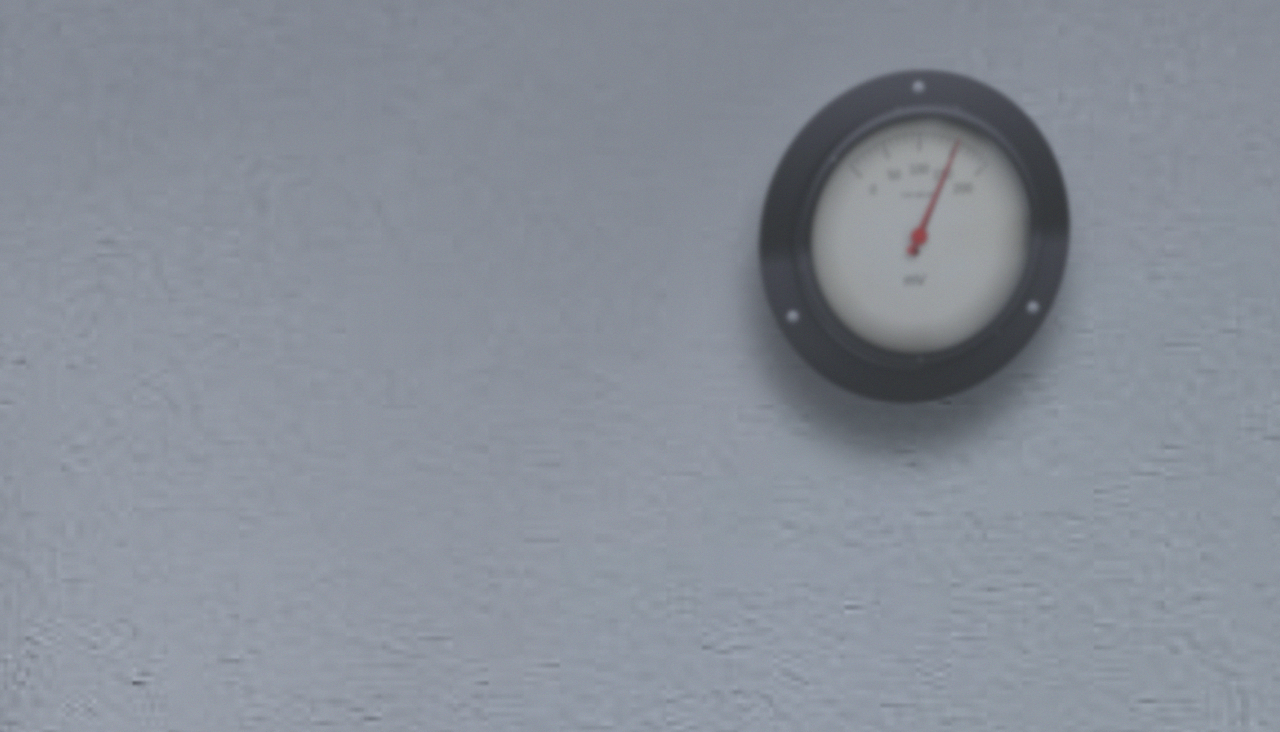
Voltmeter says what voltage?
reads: 150 mV
